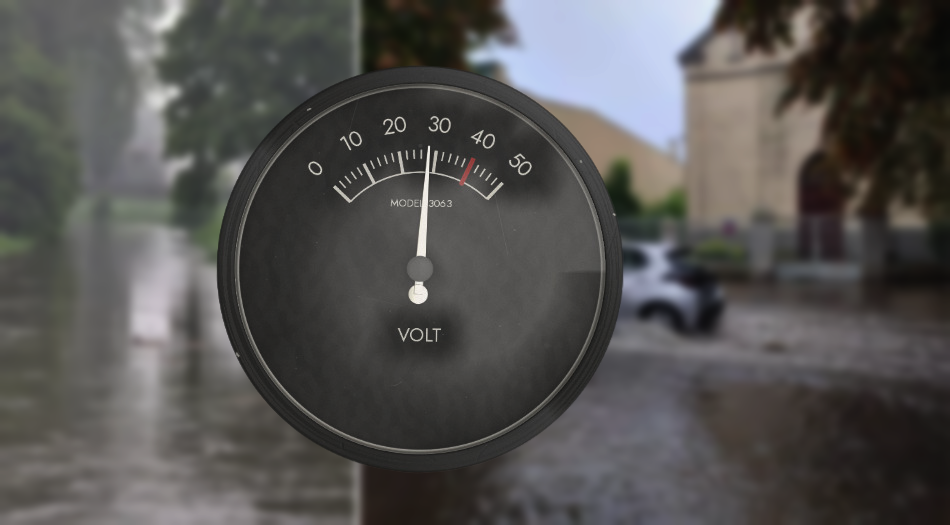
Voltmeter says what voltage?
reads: 28 V
